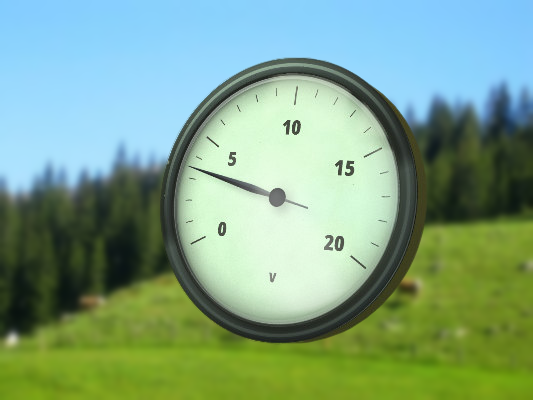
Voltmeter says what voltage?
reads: 3.5 V
